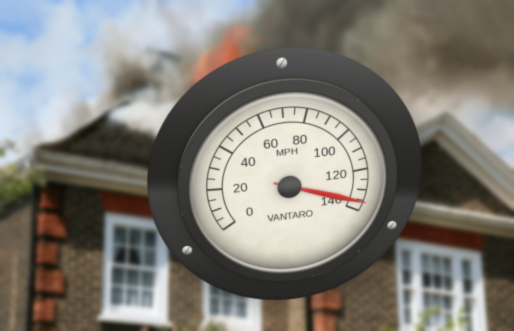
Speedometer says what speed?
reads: 135 mph
